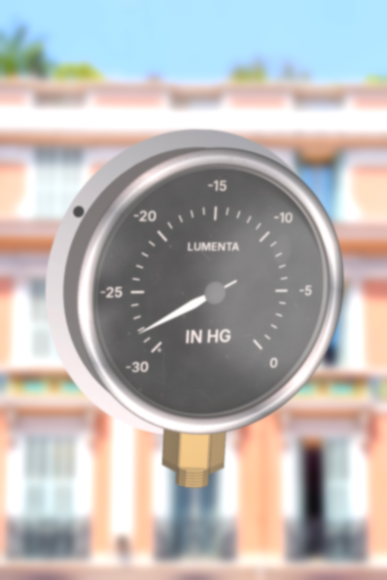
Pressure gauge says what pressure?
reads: -28 inHg
